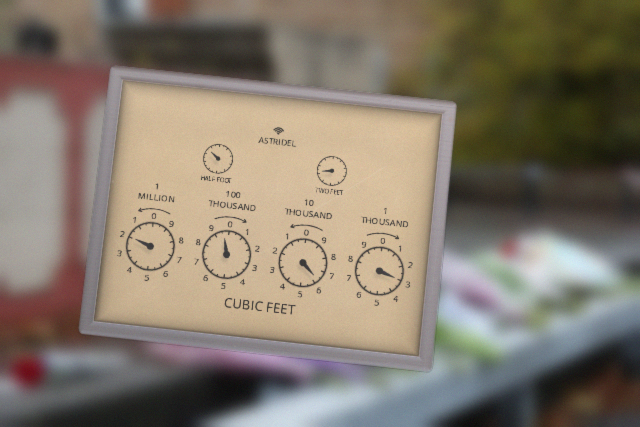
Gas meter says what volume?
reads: 196300 ft³
